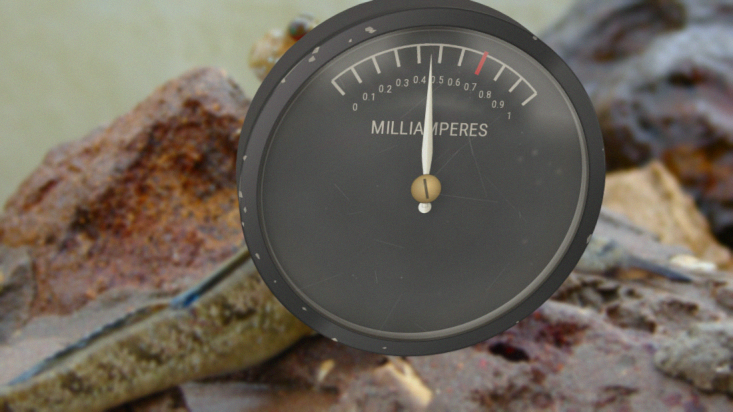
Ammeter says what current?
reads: 0.45 mA
